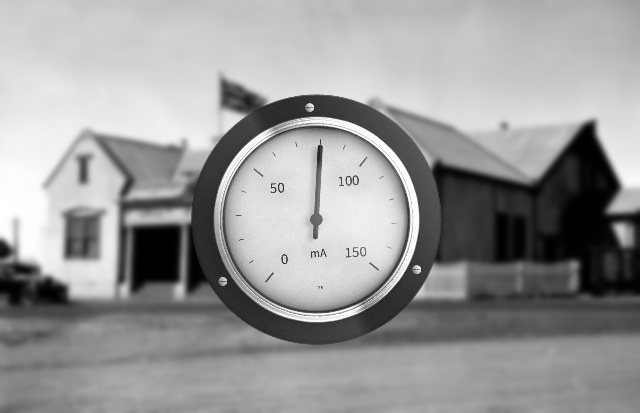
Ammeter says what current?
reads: 80 mA
